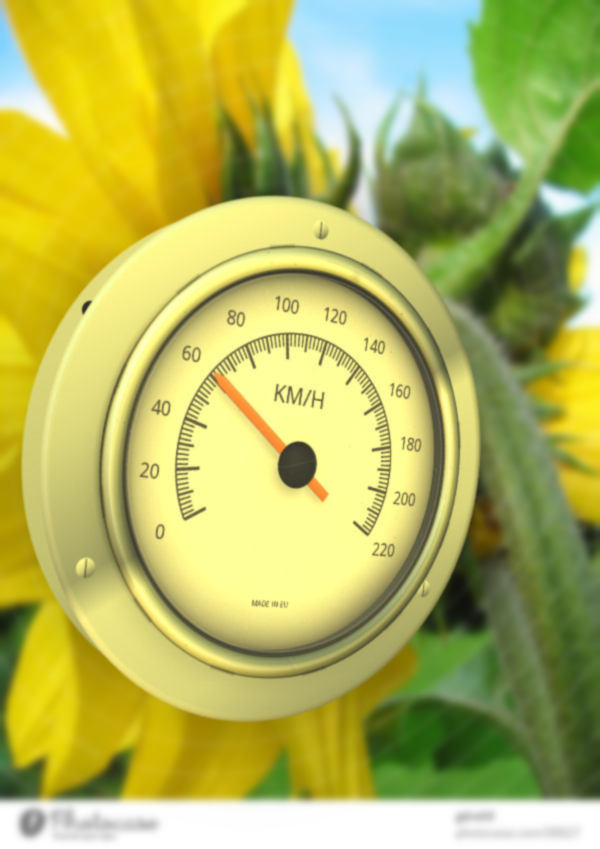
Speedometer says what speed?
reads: 60 km/h
